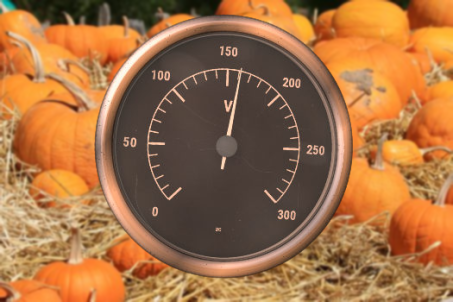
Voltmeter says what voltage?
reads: 160 V
